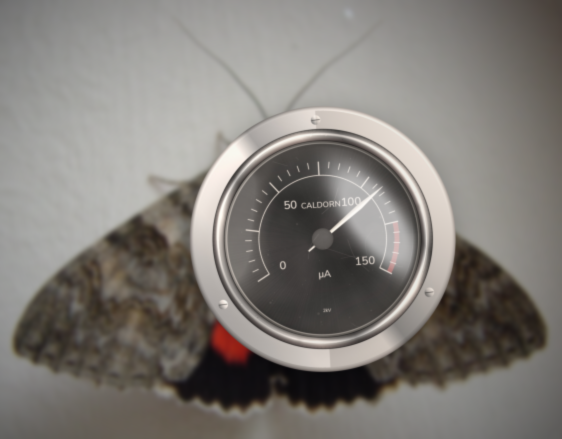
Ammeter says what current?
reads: 107.5 µA
